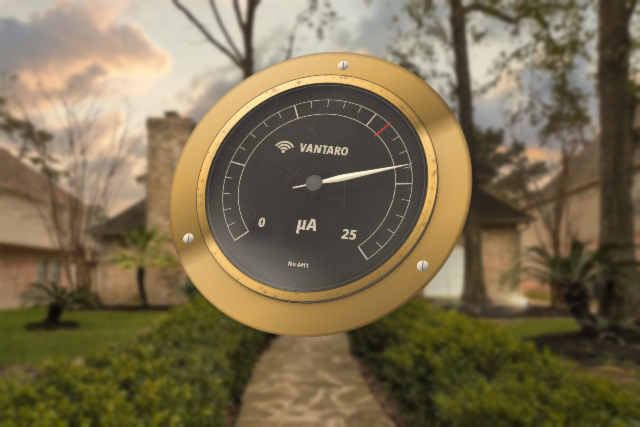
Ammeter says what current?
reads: 19 µA
